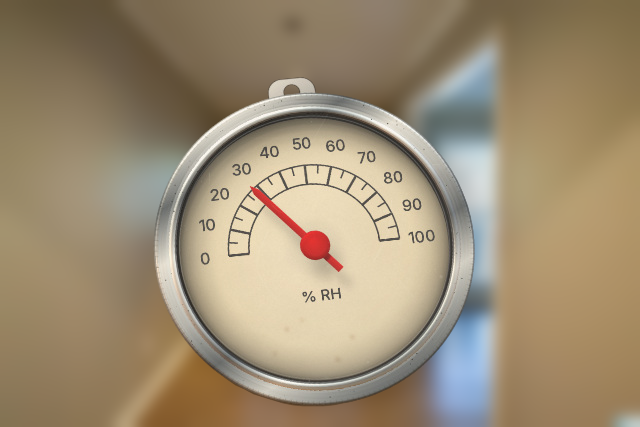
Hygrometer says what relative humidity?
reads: 27.5 %
